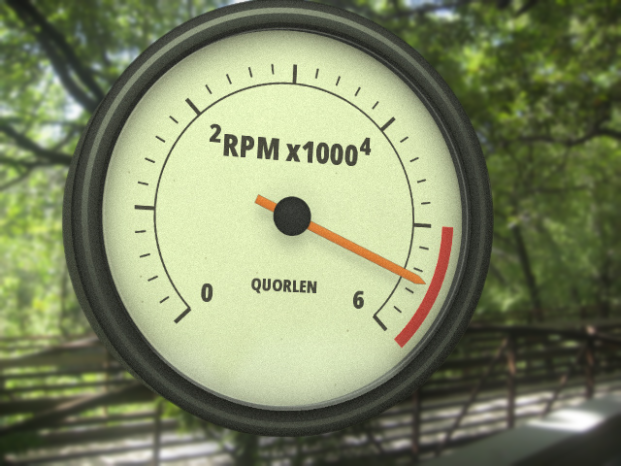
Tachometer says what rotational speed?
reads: 5500 rpm
